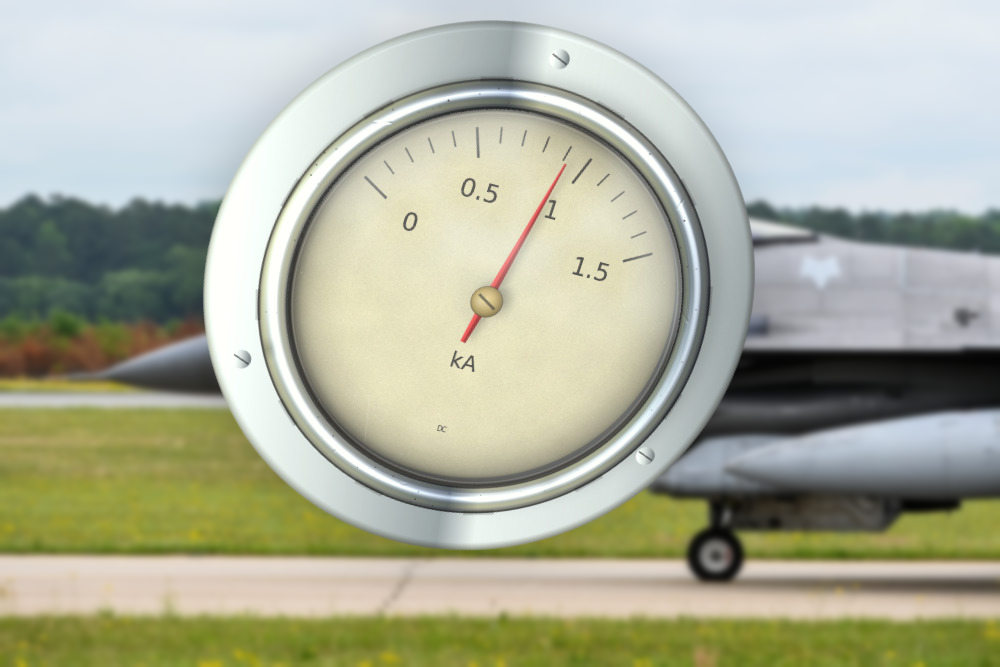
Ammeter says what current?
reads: 0.9 kA
